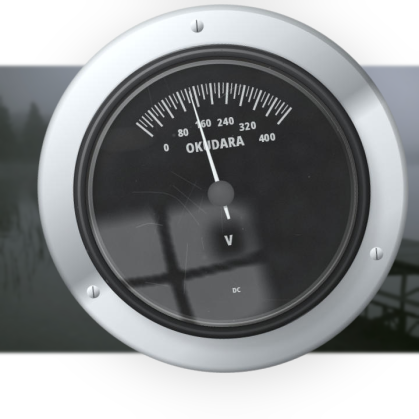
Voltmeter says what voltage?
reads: 150 V
